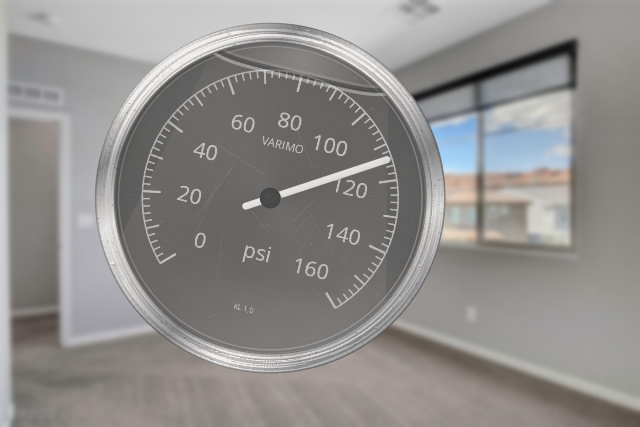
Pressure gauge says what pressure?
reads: 114 psi
